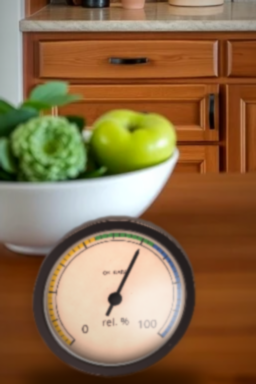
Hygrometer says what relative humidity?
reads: 60 %
